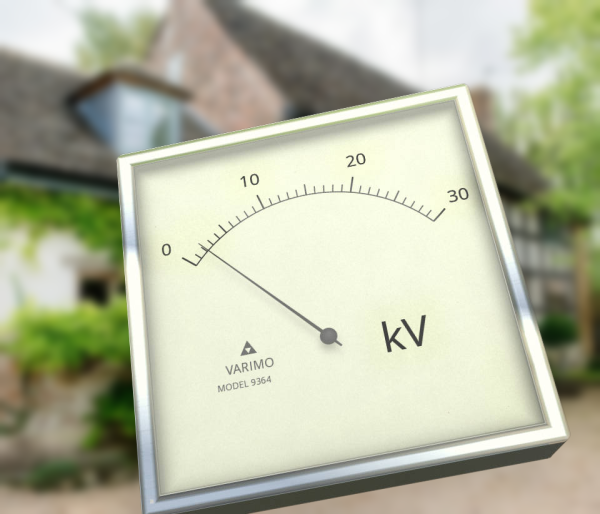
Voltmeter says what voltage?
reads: 2 kV
